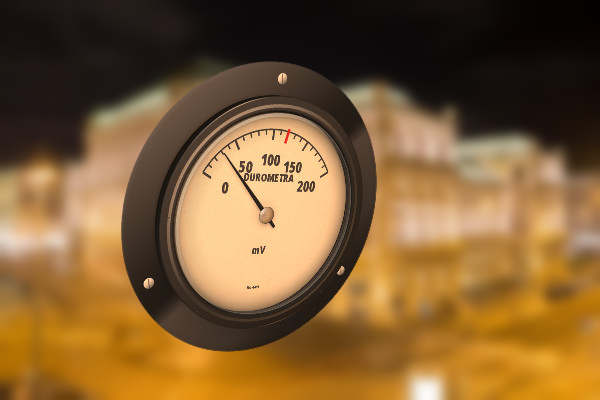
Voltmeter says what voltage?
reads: 30 mV
